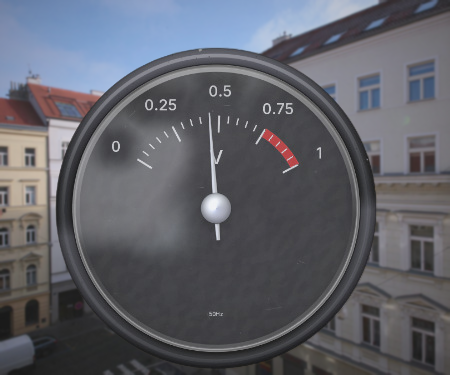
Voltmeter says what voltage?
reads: 0.45 V
